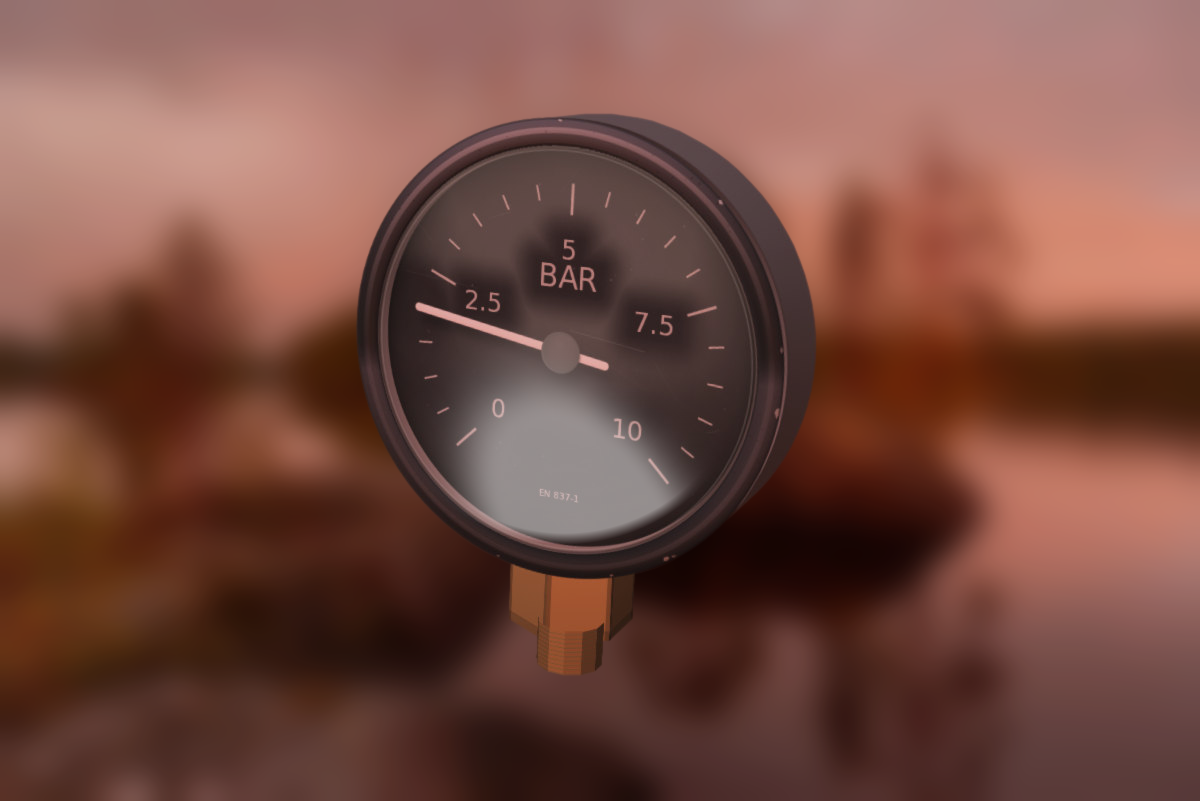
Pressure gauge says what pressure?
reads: 2 bar
